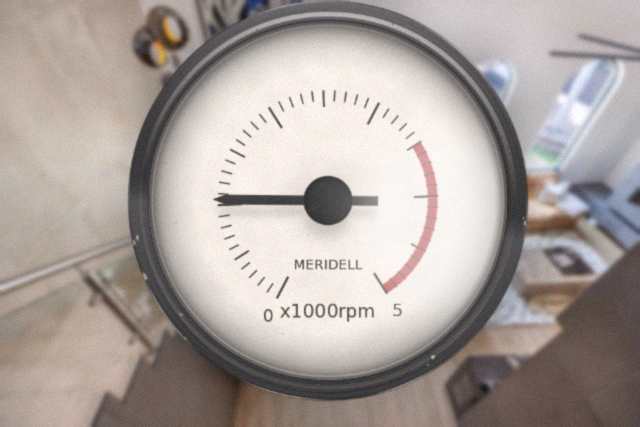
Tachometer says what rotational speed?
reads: 1050 rpm
